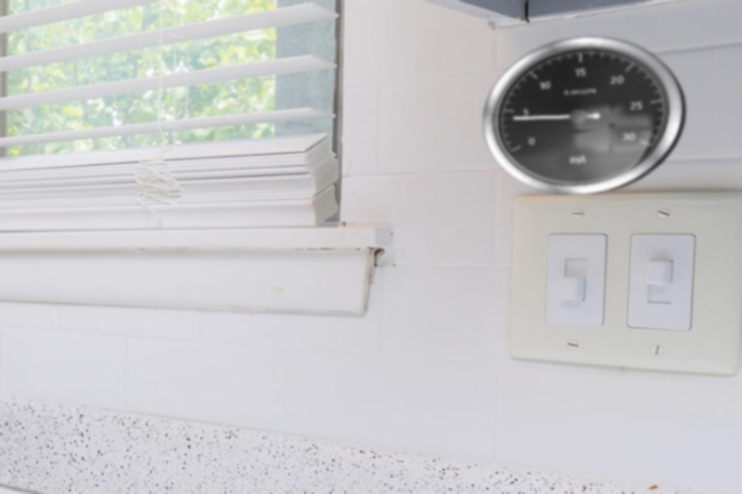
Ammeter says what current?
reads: 4 mA
